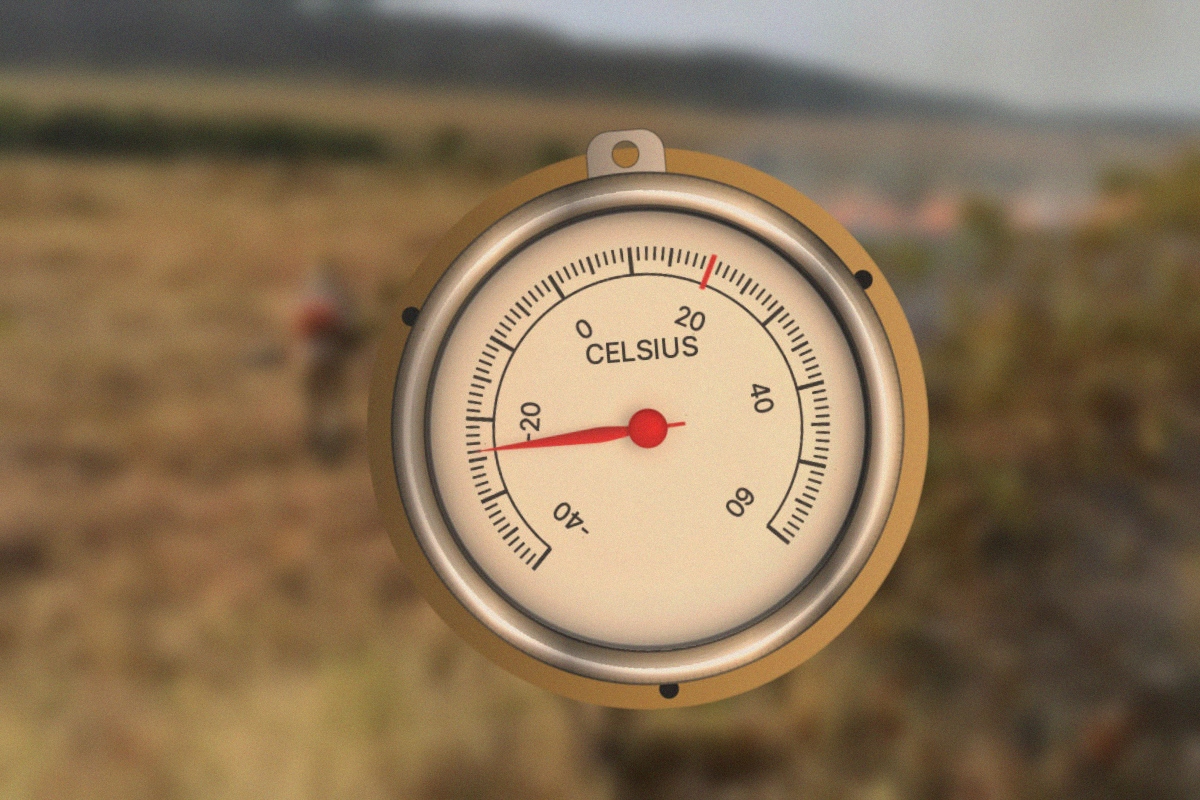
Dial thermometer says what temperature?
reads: -24 °C
